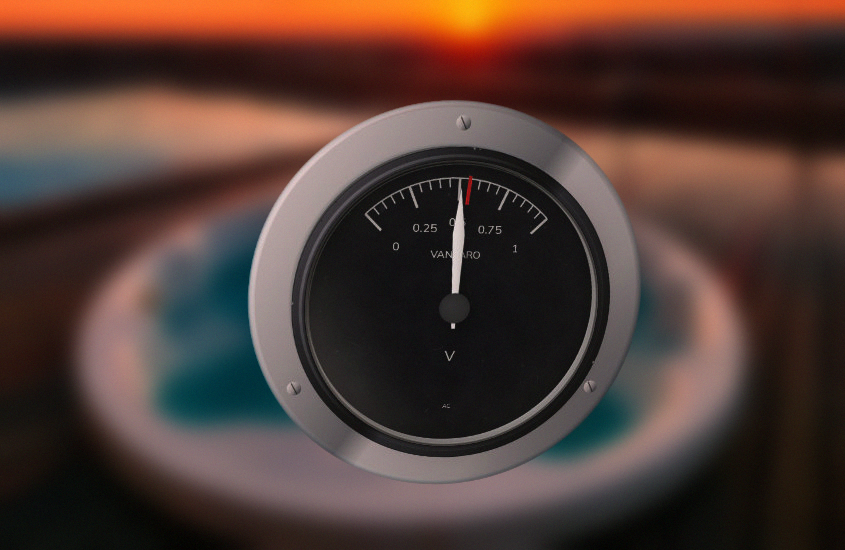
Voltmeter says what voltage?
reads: 0.5 V
